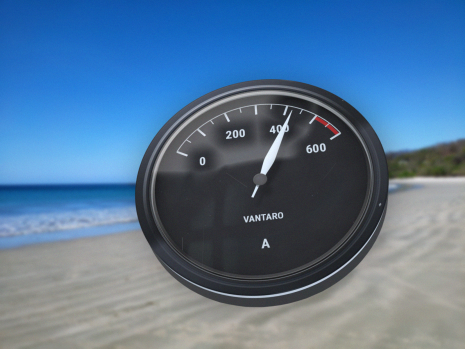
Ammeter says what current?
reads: 425 A
